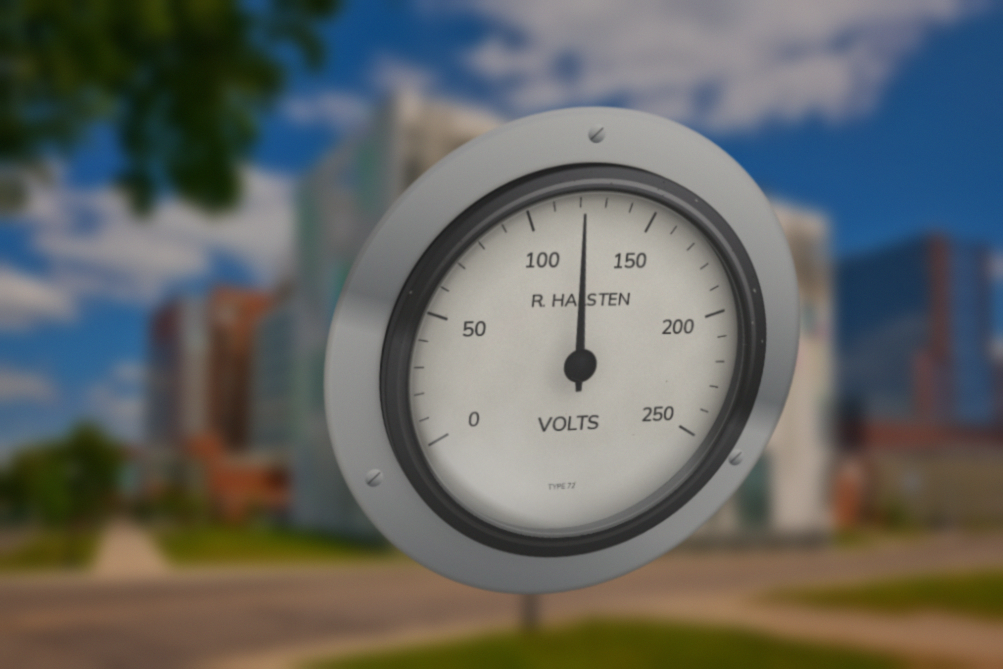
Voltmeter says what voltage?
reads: 120 V
